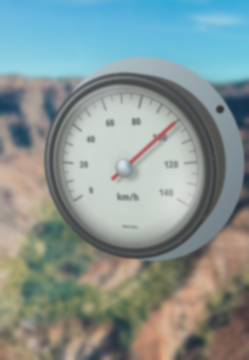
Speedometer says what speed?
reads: 100 km/h
